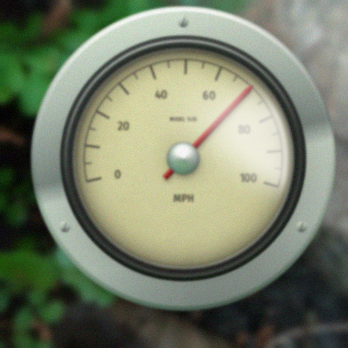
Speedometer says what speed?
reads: 70 mph
